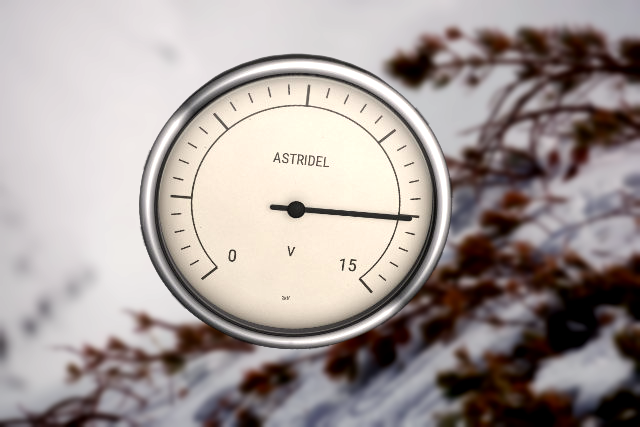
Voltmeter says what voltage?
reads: 12.5 V
